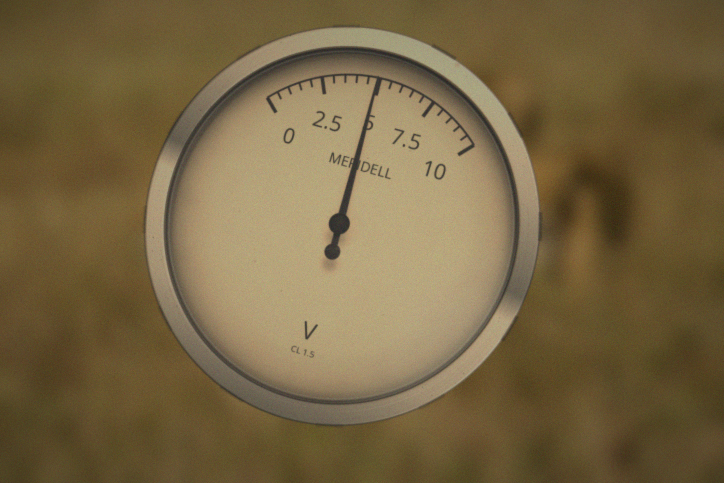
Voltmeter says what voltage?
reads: 5 V
